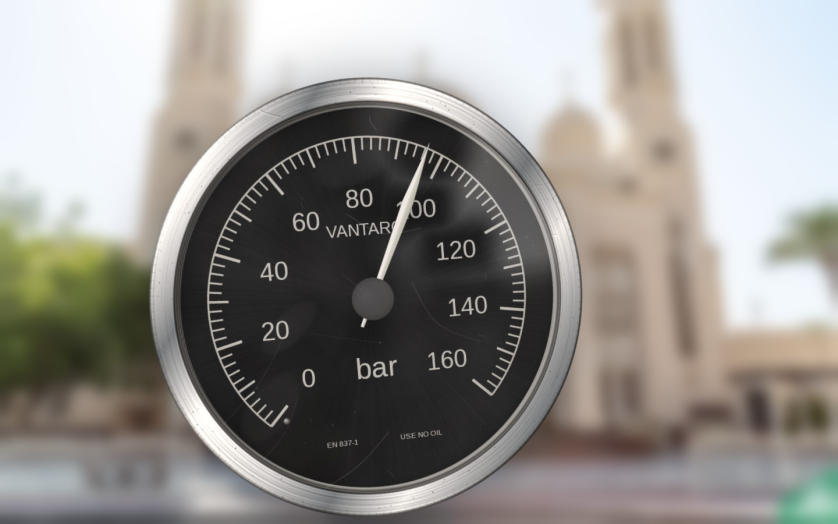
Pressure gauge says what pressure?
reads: 96 bar
